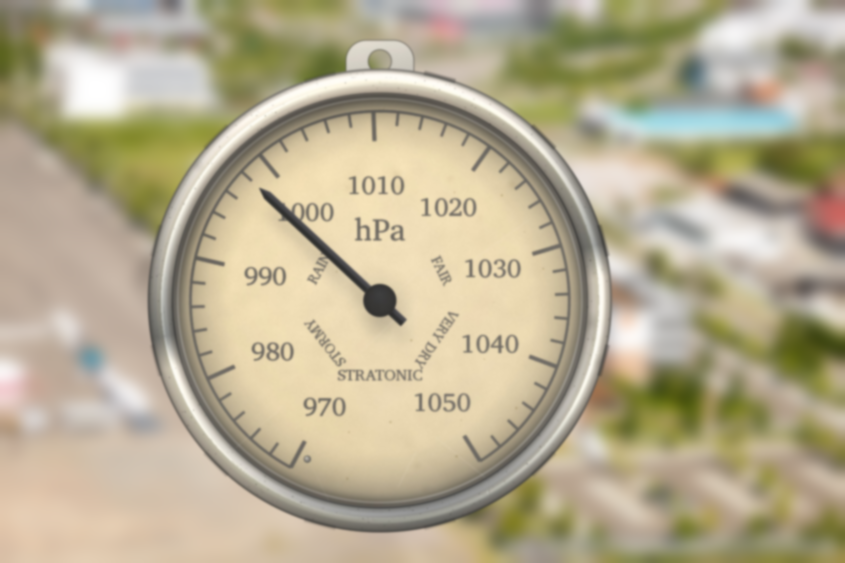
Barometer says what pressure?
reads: 998 hPa
